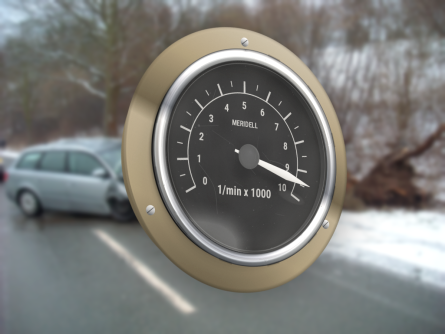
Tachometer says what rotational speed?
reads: 9500 rpm
